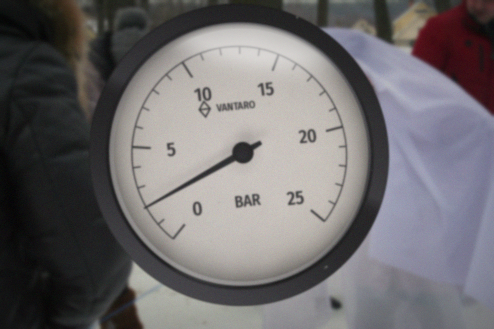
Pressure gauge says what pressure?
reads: 2 bar
